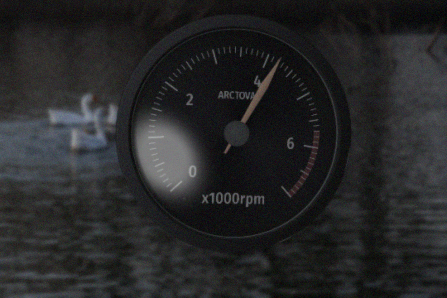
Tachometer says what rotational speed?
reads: 4200 rpm
